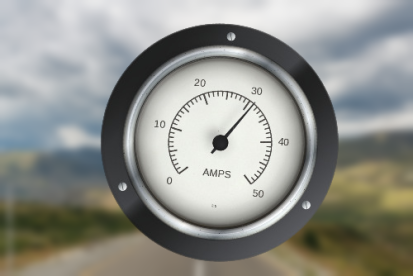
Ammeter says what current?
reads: 31 A
